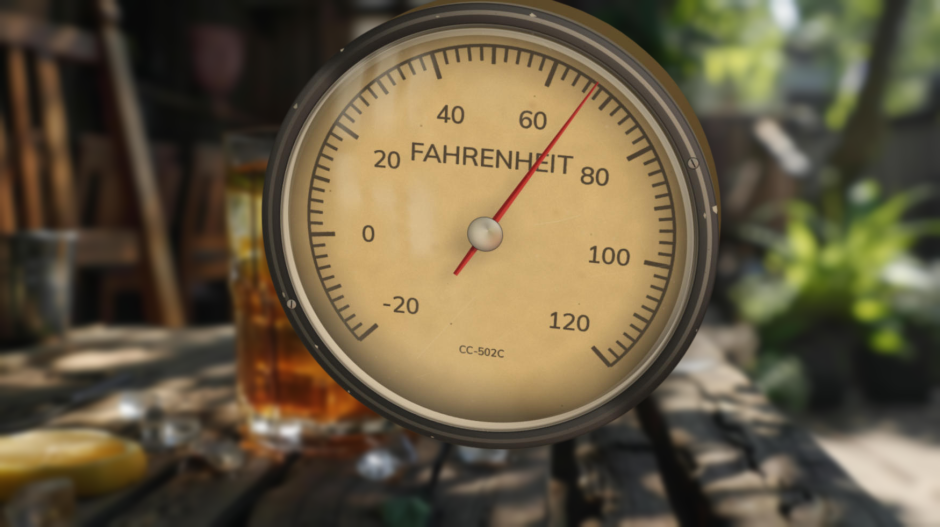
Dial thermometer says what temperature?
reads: 67 °F
